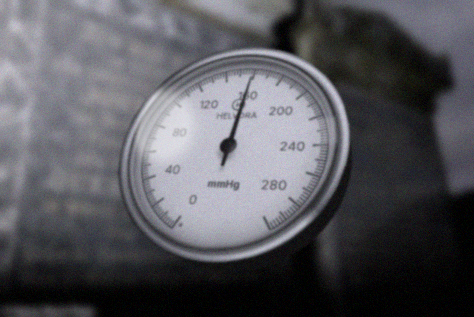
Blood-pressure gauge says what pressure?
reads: 160 mmHg
